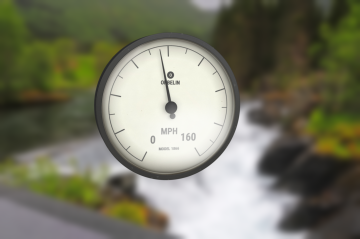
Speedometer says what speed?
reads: 75 mph
